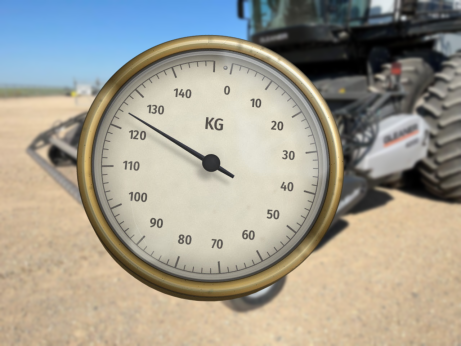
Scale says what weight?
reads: 124 kg
